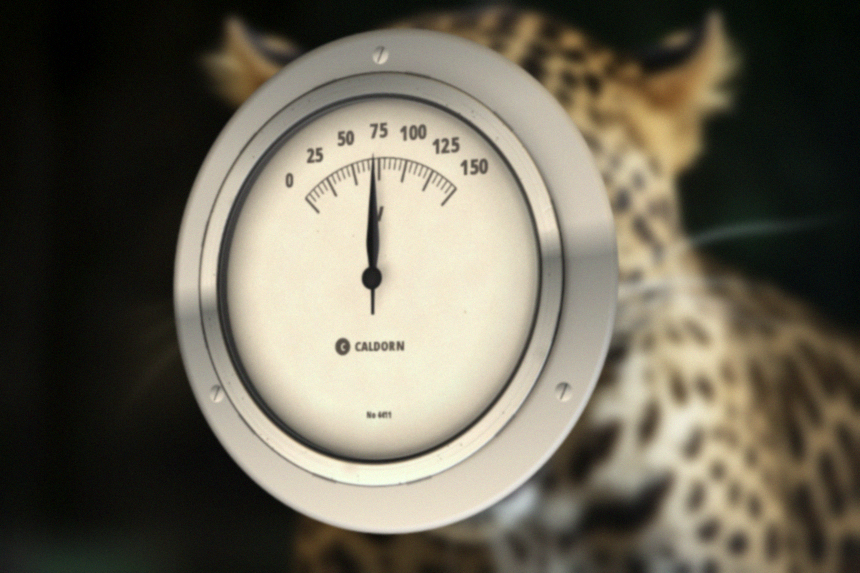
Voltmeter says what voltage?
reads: 75 V
